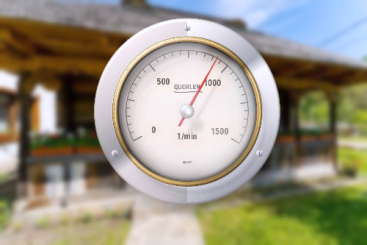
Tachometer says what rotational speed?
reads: 925 rpm
